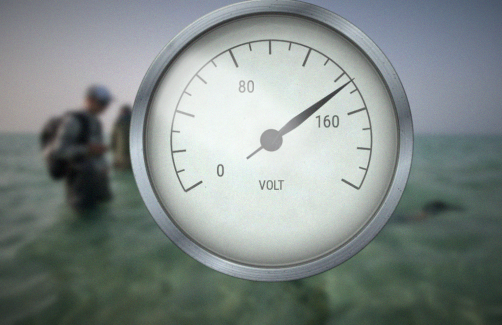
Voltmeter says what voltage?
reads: 145 V
